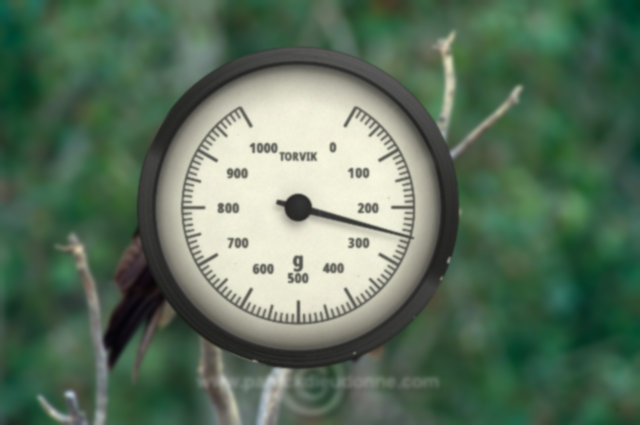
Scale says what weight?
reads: 250 g
